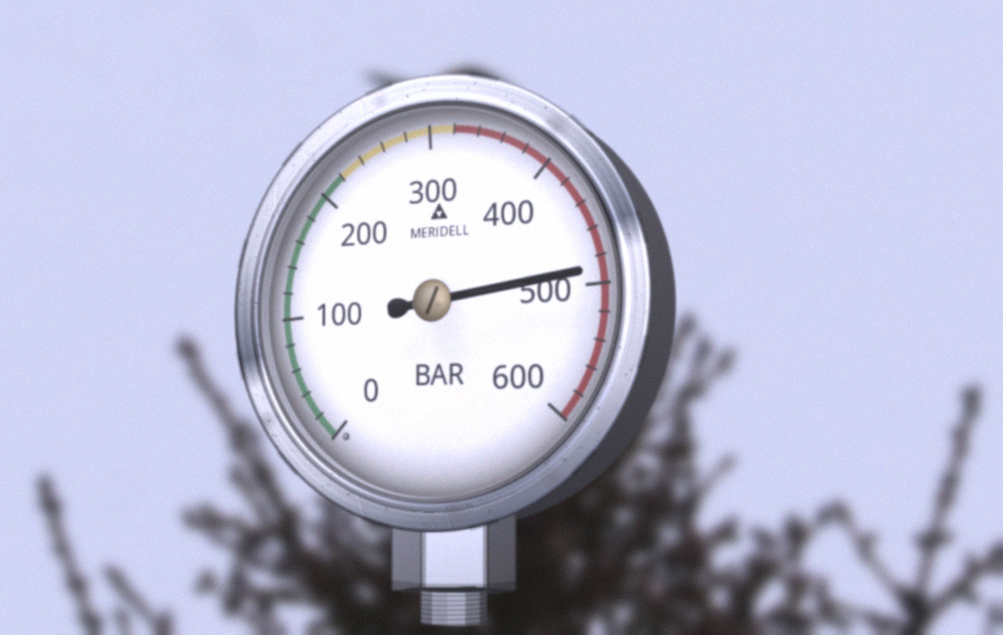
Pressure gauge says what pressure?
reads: 490 bar
